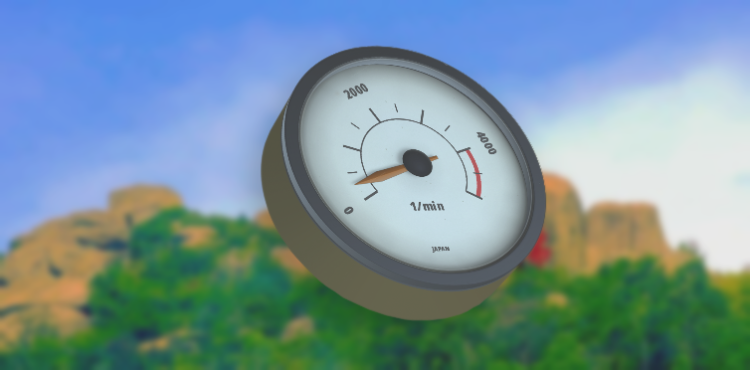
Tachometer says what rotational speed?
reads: 250 rpm
